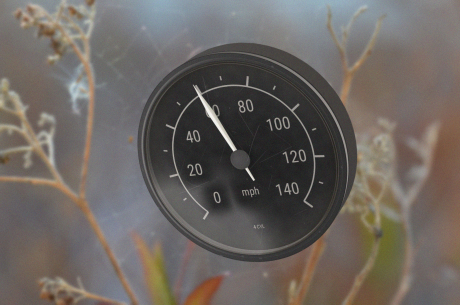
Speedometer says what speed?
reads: 60 mph
